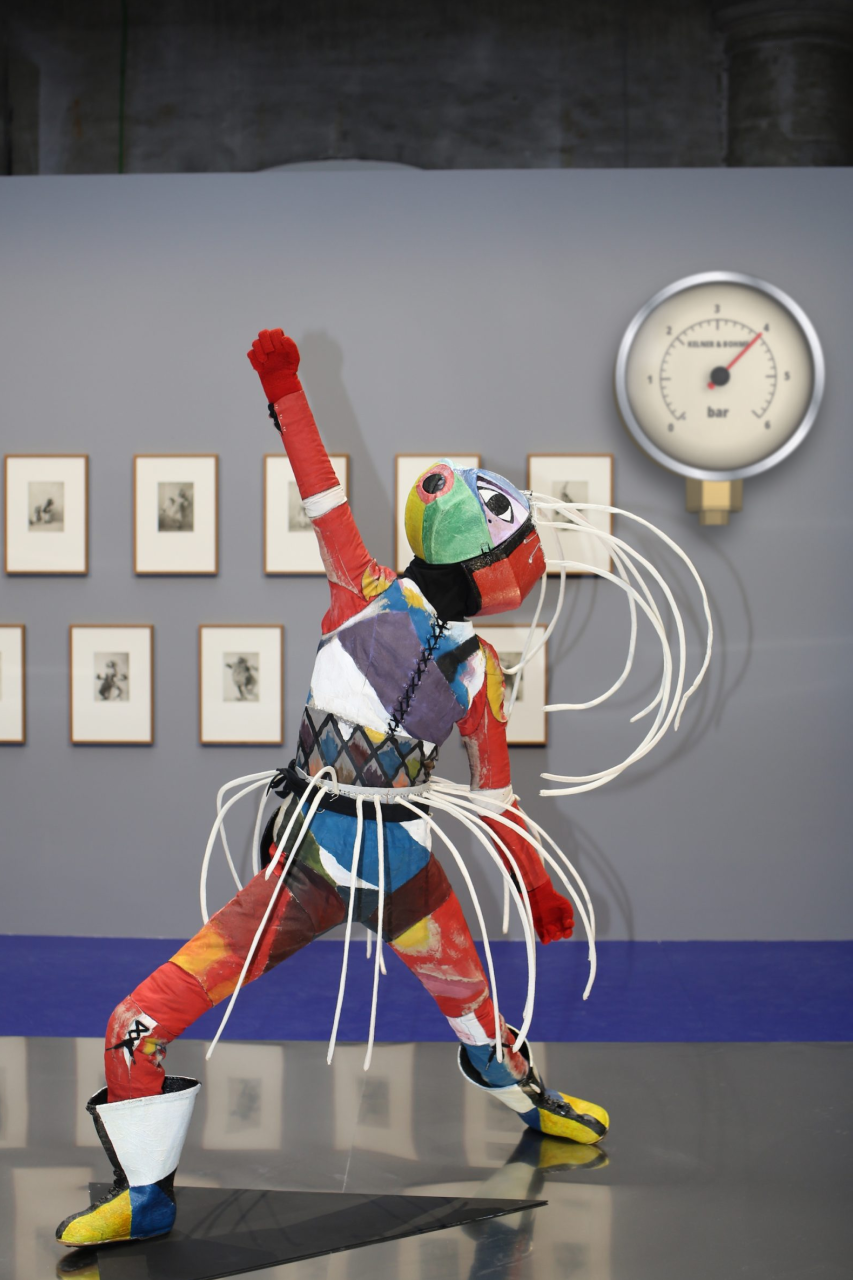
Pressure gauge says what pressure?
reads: 4 bar
